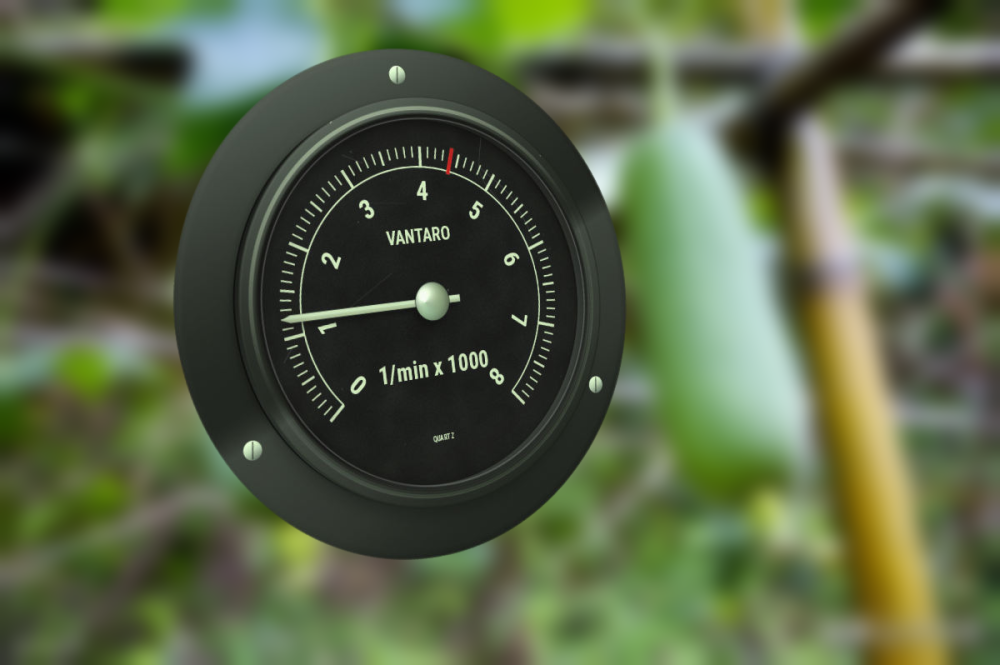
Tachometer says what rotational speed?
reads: 1200 rpm
